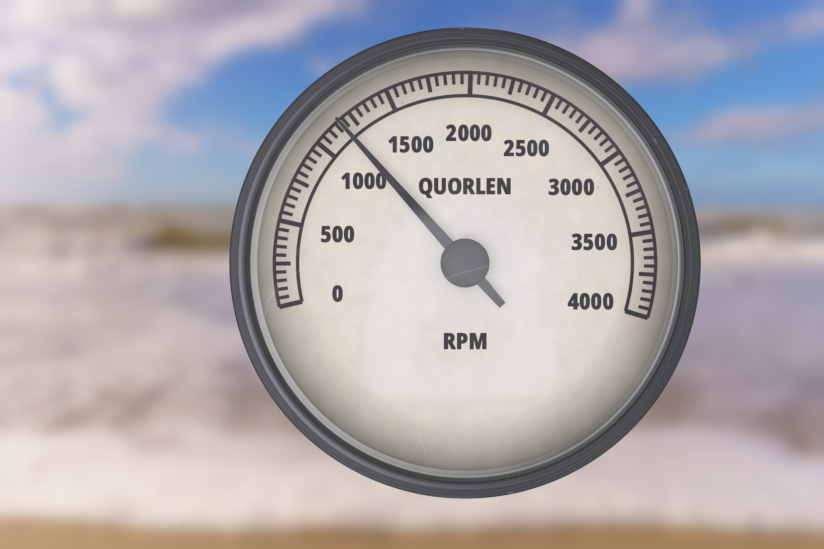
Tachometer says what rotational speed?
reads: 1175 rpm
